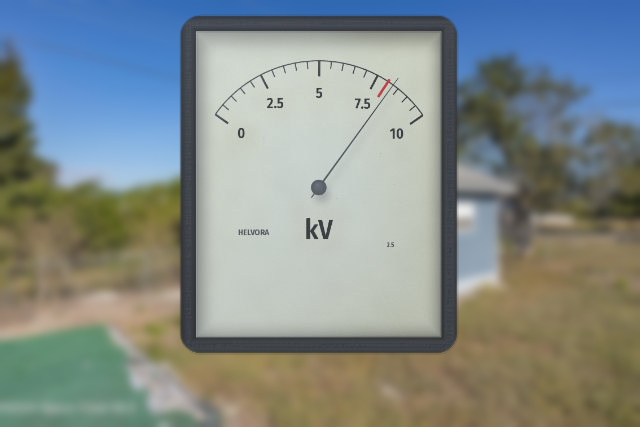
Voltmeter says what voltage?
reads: 8.25 kV
